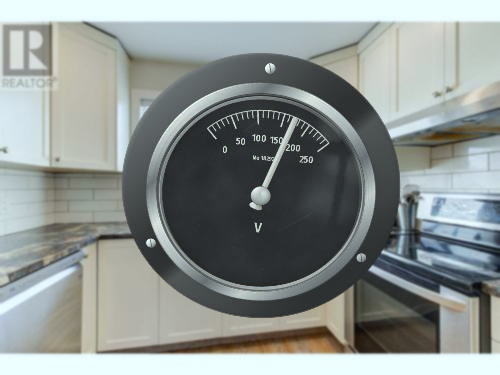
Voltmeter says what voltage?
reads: 170 V
